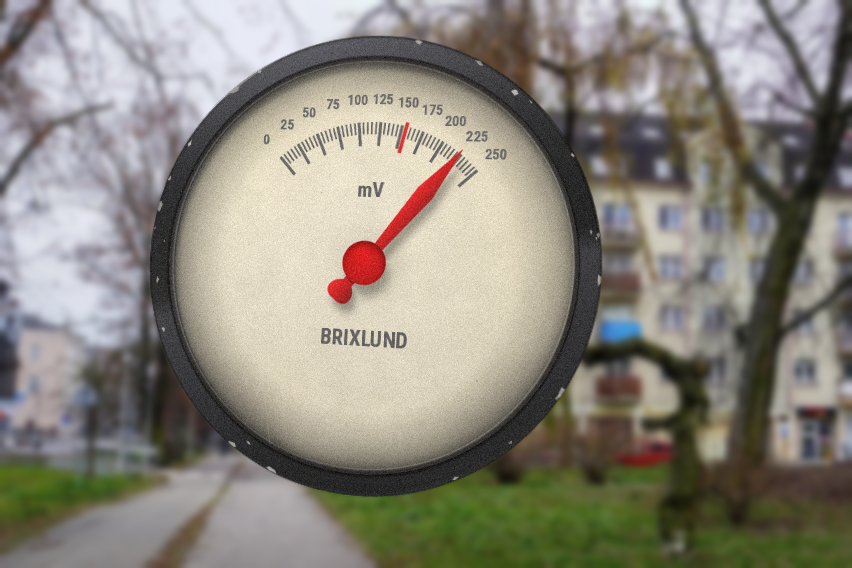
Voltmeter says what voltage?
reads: 225 mV
